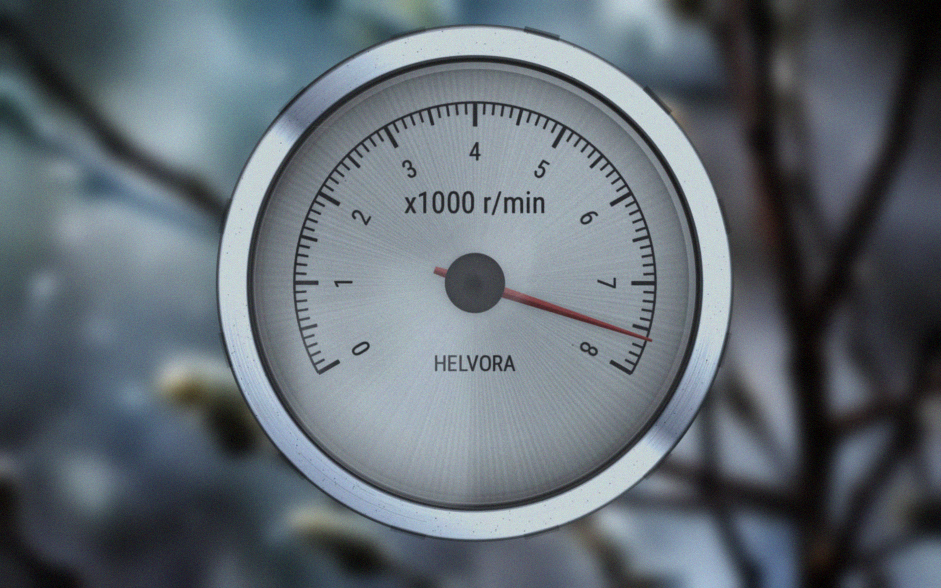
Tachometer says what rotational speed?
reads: 7600 rpm
